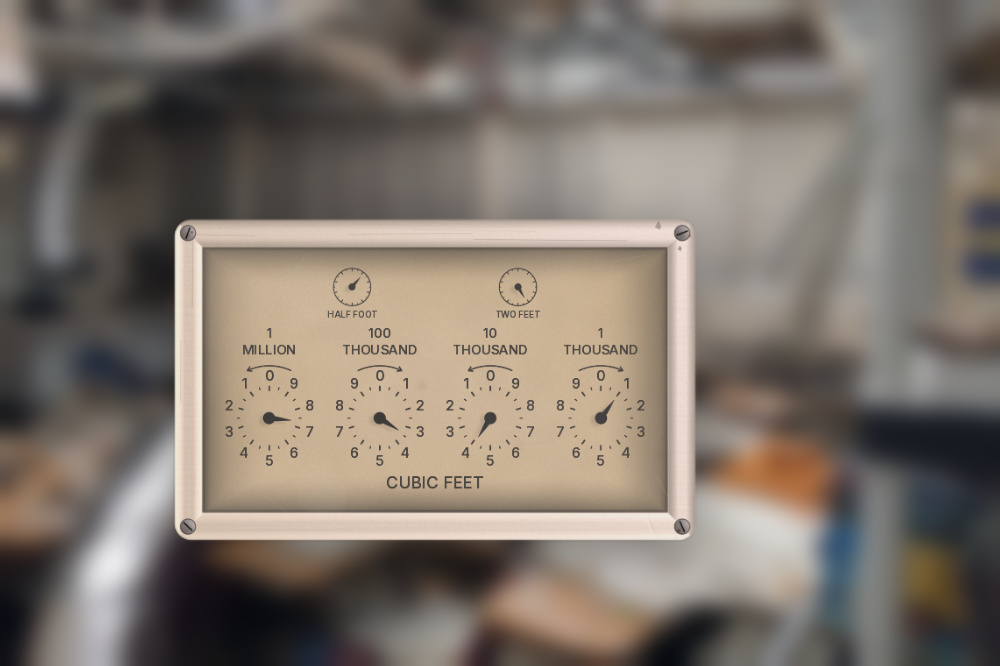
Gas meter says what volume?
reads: 734100 ft³
